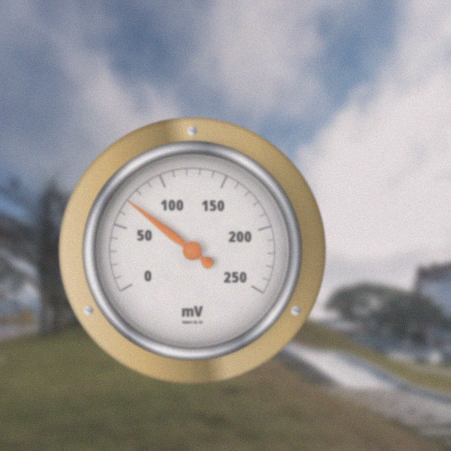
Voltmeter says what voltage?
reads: 70 mV
